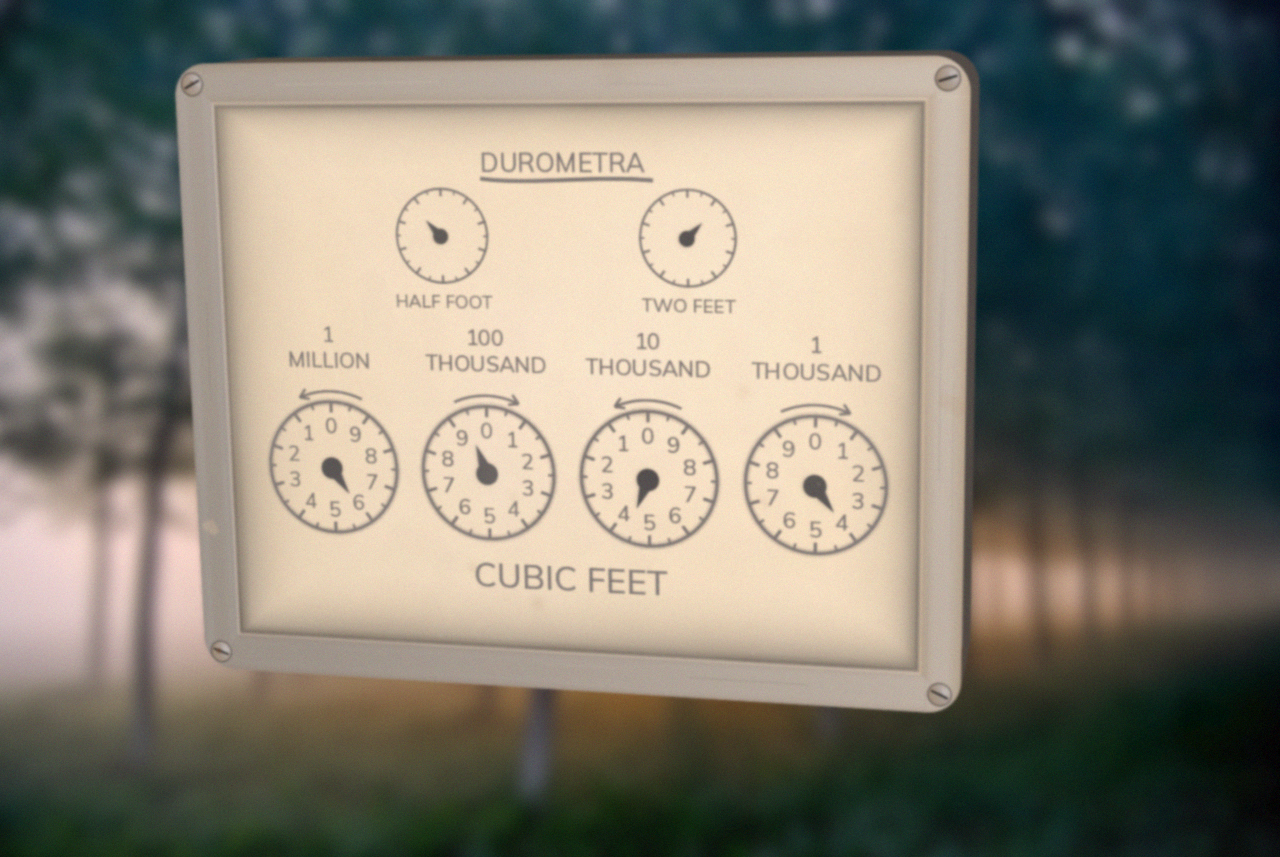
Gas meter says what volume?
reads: 594400 ft³
